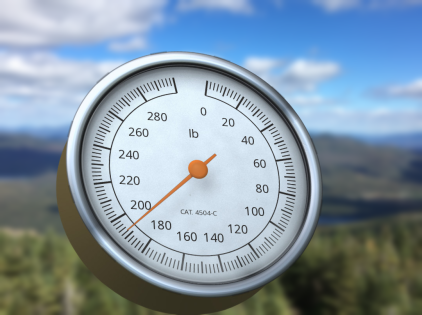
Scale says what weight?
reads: 192 lb
